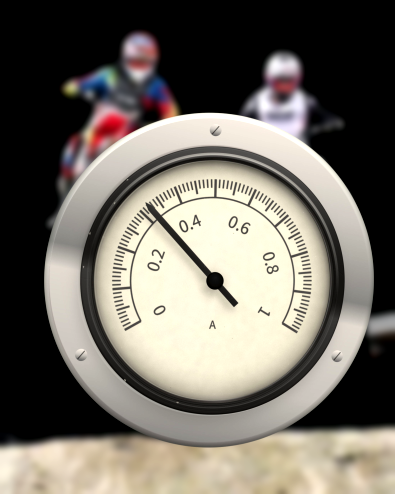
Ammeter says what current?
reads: 0.32 A
